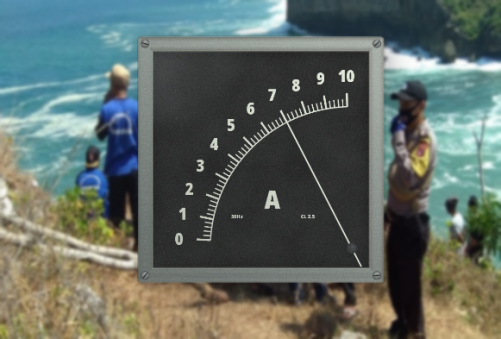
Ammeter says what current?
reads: 7 A
